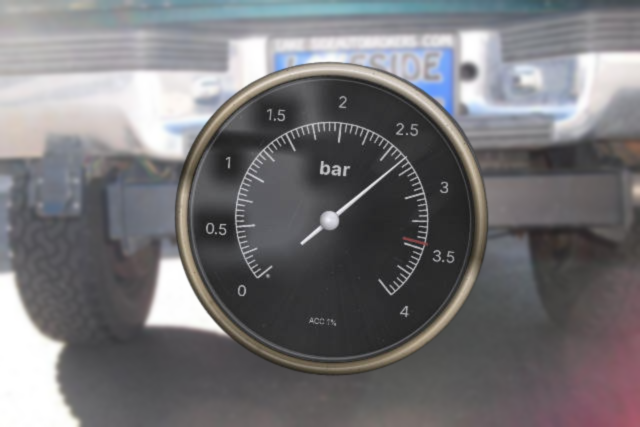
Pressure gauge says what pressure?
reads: 2.65 bar
